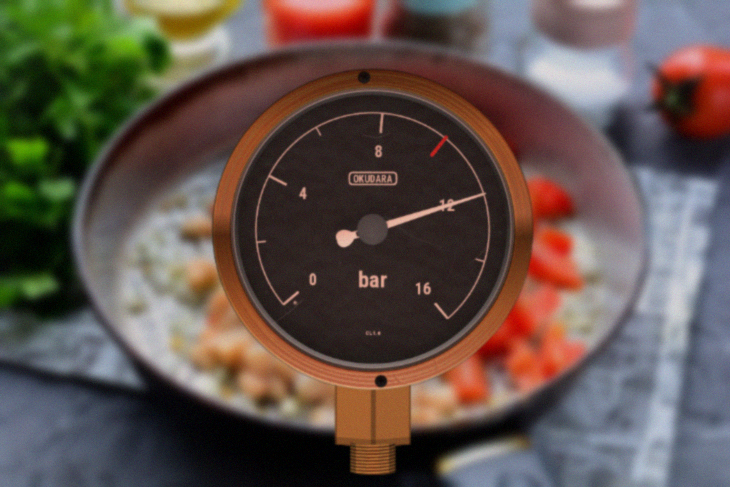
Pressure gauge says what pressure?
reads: 12 bar
